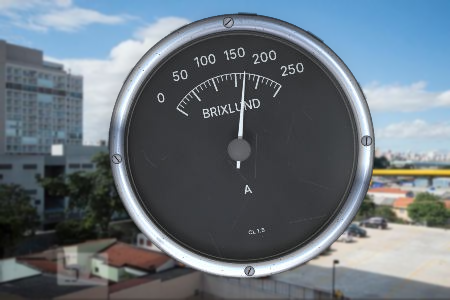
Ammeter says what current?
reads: 170 A
